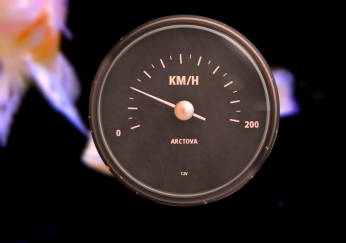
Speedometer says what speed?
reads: 40 km/h
